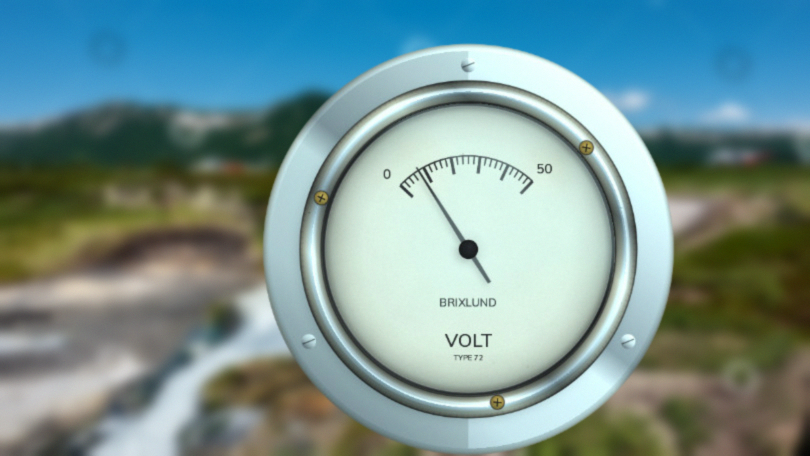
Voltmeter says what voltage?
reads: 8 V
